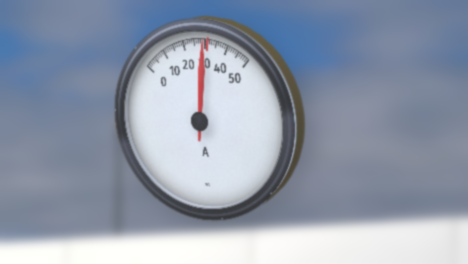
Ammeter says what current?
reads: 30 A
